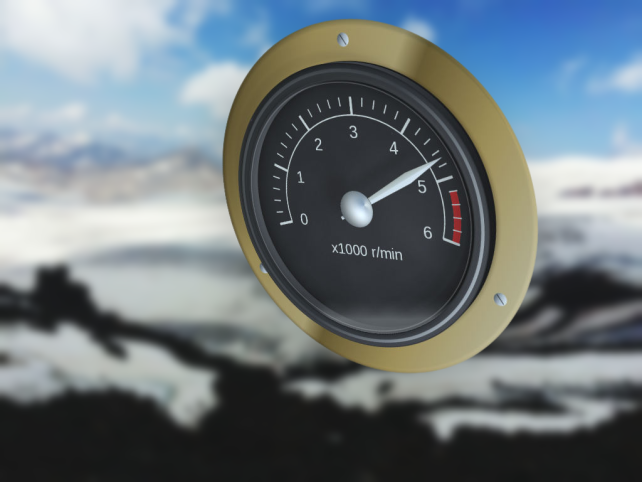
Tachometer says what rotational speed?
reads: 4700 rpm
